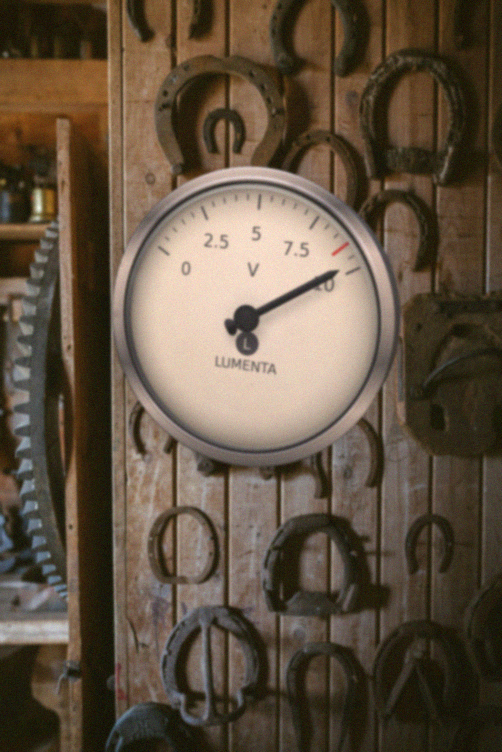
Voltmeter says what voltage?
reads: 9.75 V
